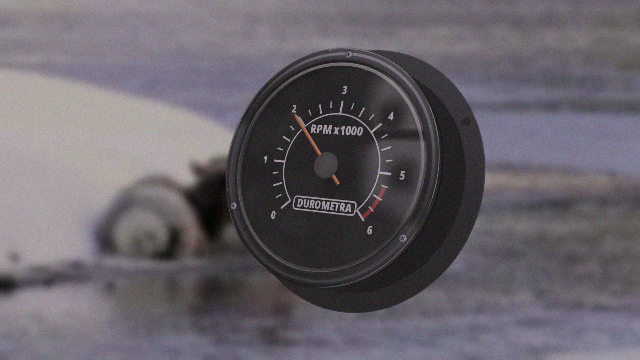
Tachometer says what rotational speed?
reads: 2000 rpm
